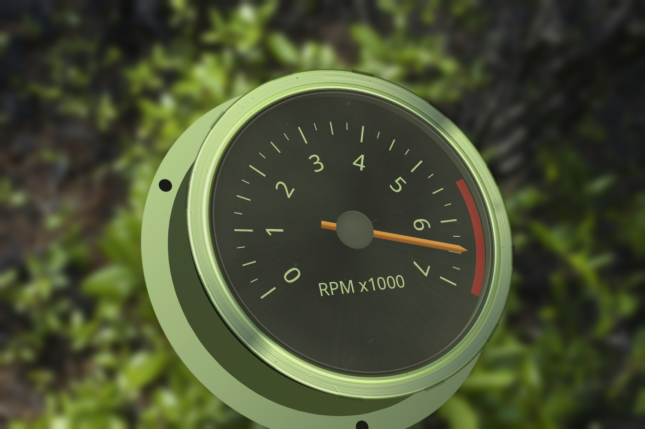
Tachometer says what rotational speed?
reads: 6500 rpm
